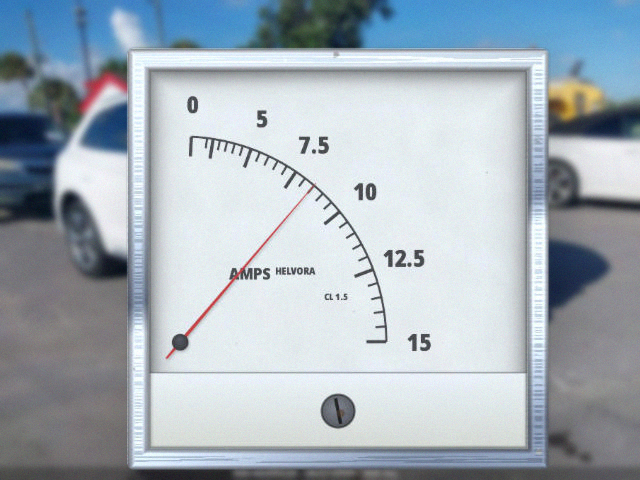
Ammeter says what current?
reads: 8.5 A
